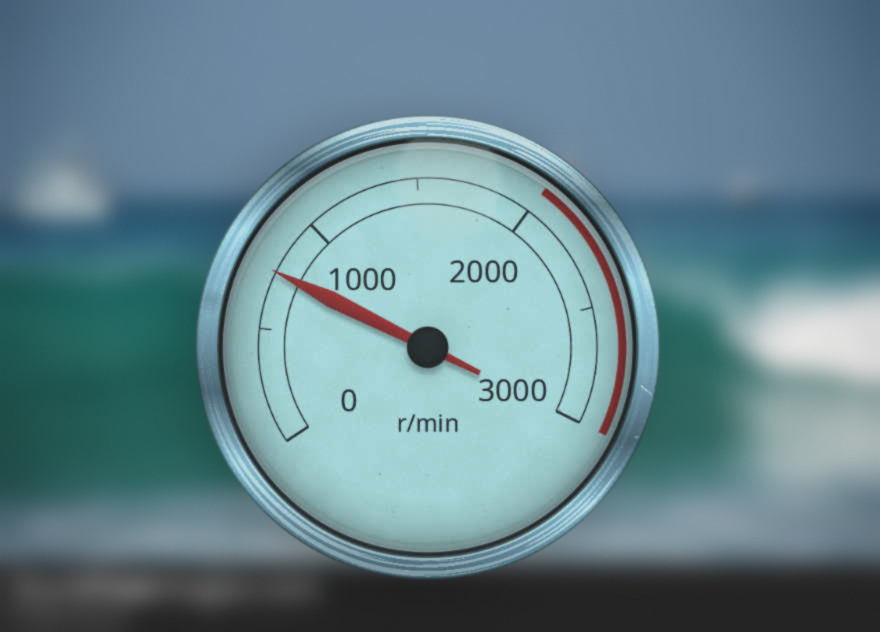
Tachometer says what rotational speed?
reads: 750 rpm
